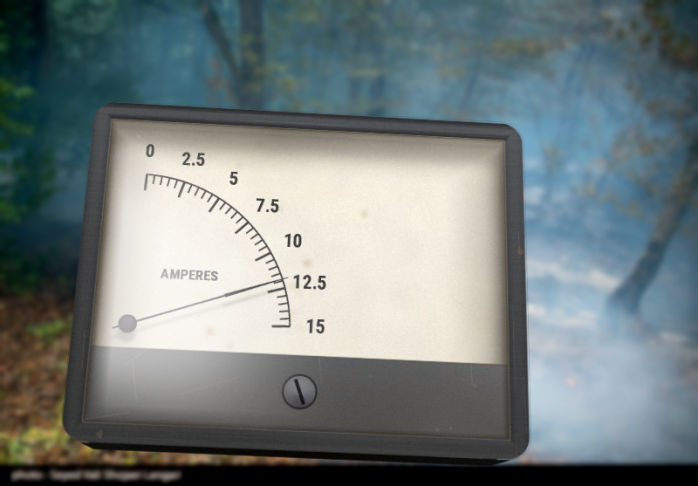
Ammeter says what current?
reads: 12 A
